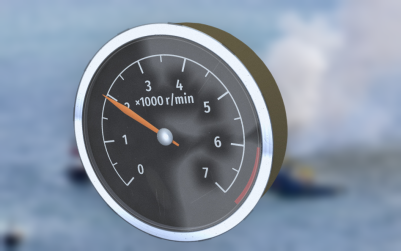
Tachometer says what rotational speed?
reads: 2000 rpm
